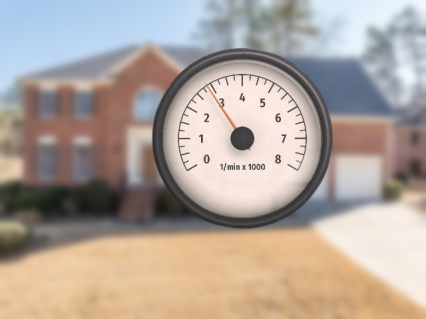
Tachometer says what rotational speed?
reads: 2875 rpm
